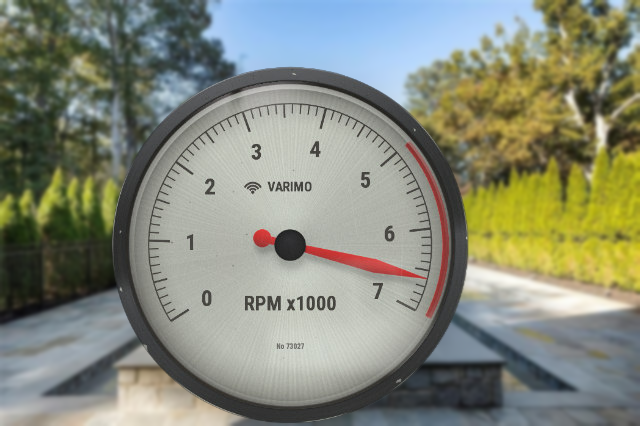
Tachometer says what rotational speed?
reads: 6600 rpm
